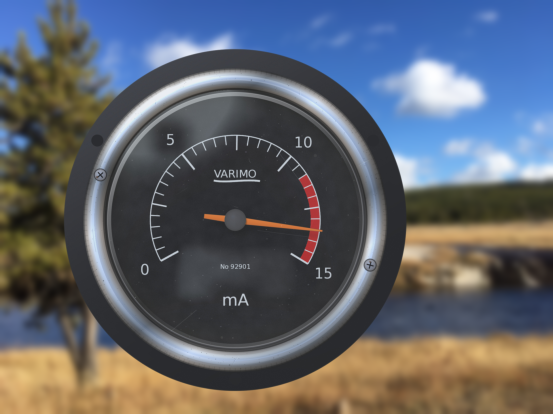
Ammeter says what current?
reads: 13.5 mA
